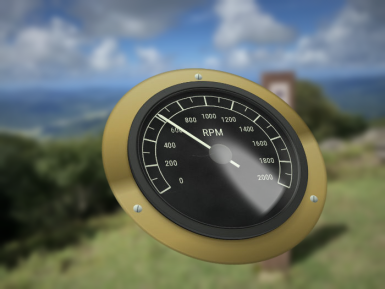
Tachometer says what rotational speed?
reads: 600 rpm
